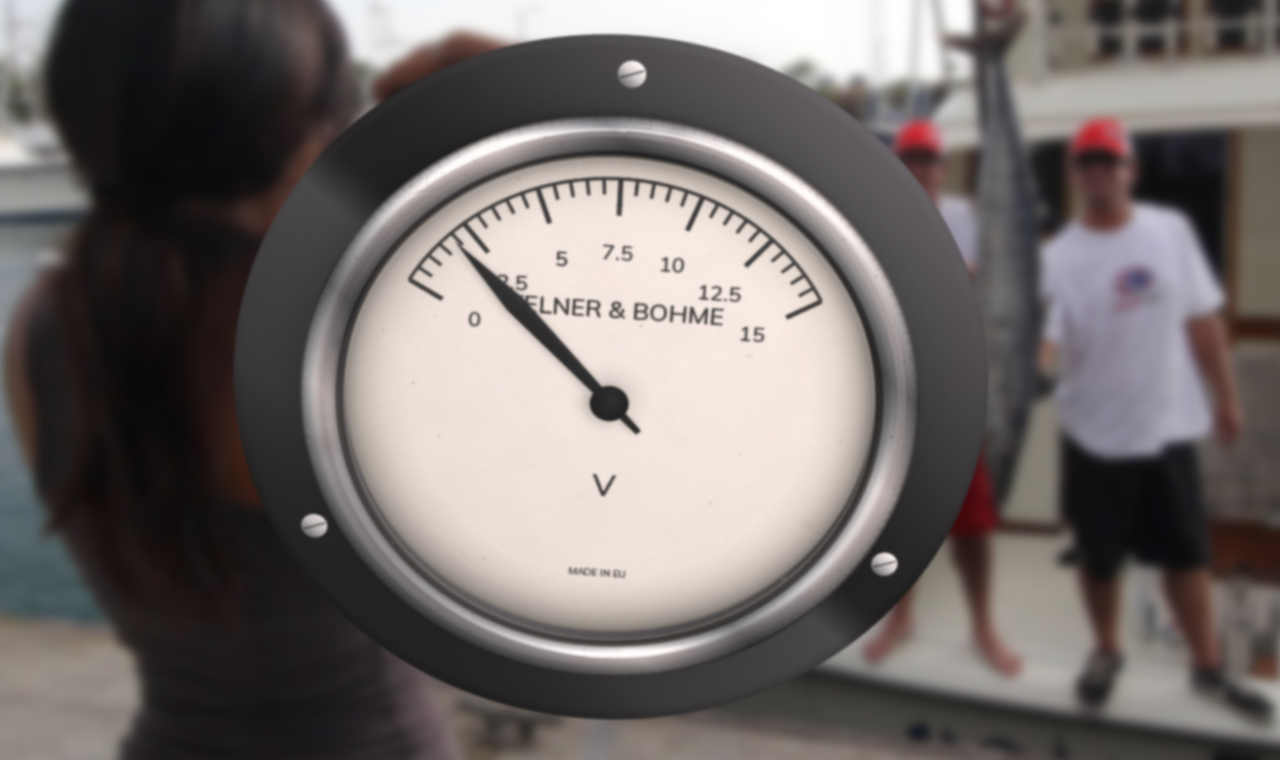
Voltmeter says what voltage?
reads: 2 V
